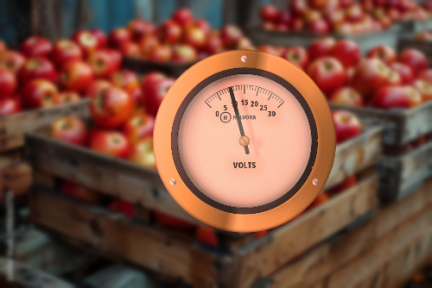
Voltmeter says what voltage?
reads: 10 V
